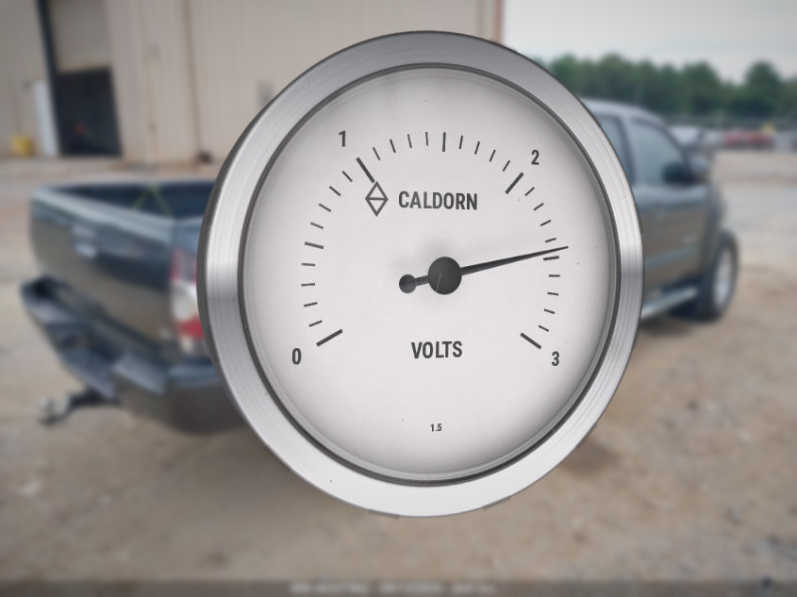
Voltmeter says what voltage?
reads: 2.45 V
